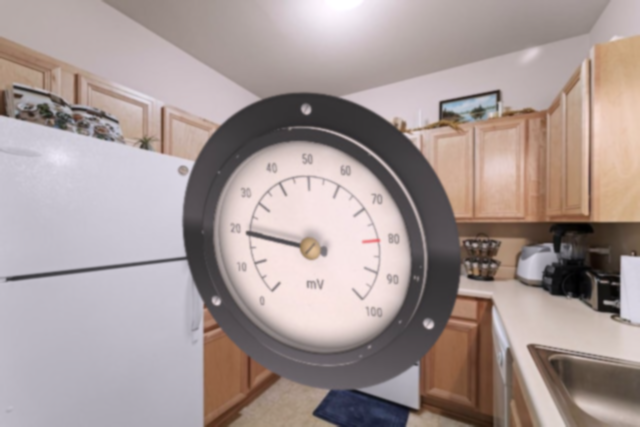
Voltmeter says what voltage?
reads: 20 mV
